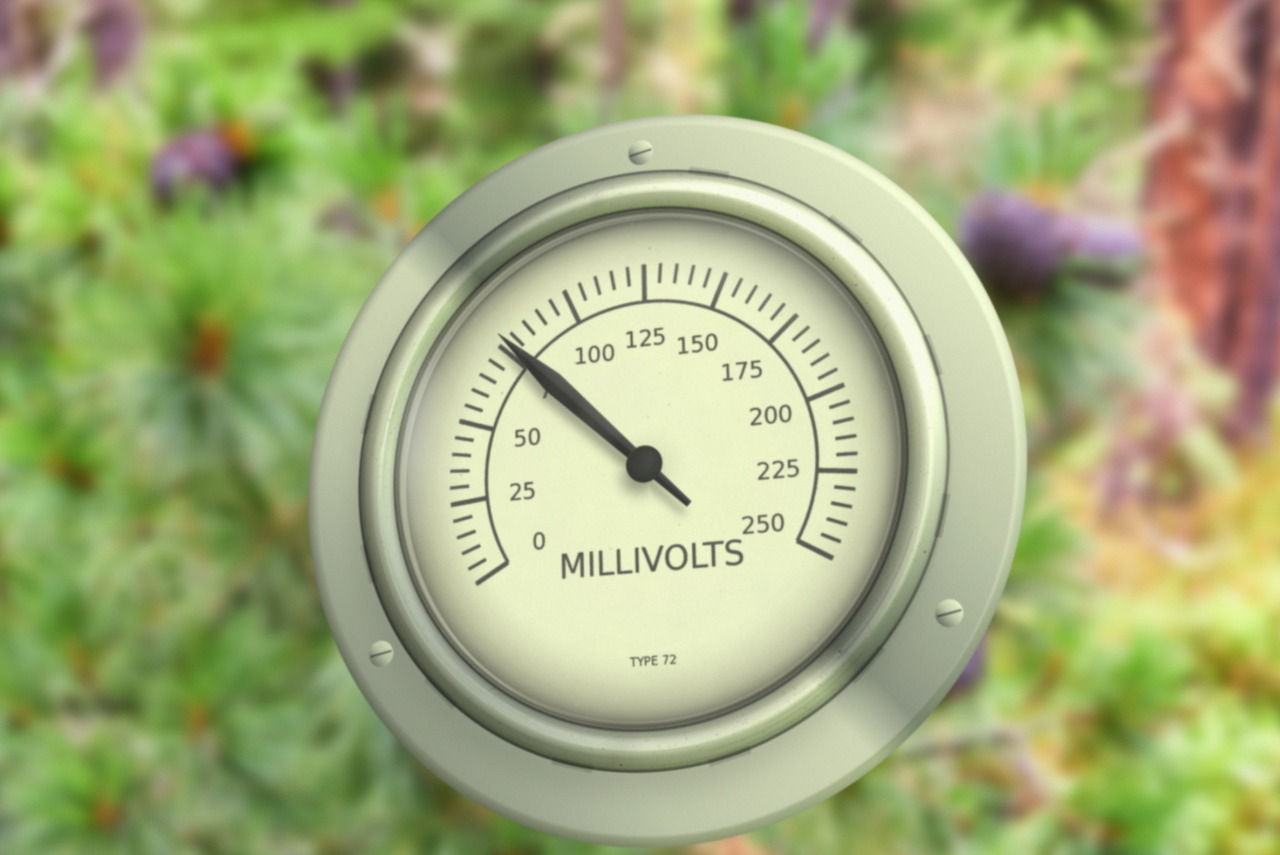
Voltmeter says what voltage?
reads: 77.5 mV
